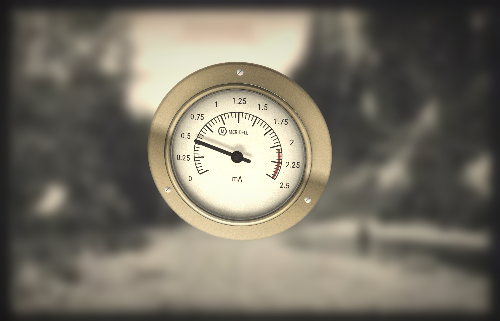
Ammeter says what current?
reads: 0.5 mA
